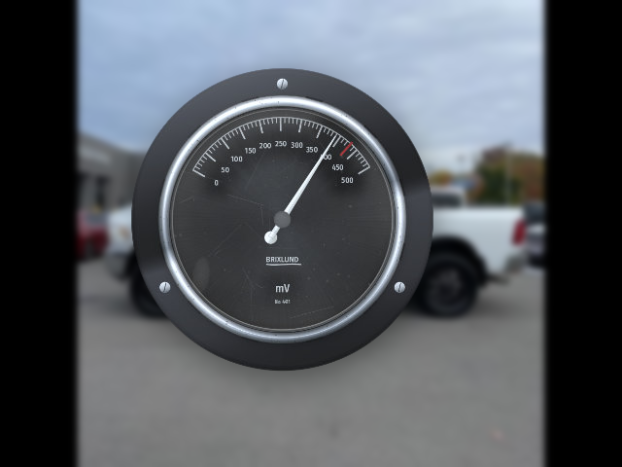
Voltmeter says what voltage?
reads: 390 mV
